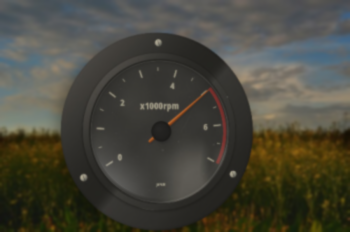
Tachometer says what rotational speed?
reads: 5000 rpm
